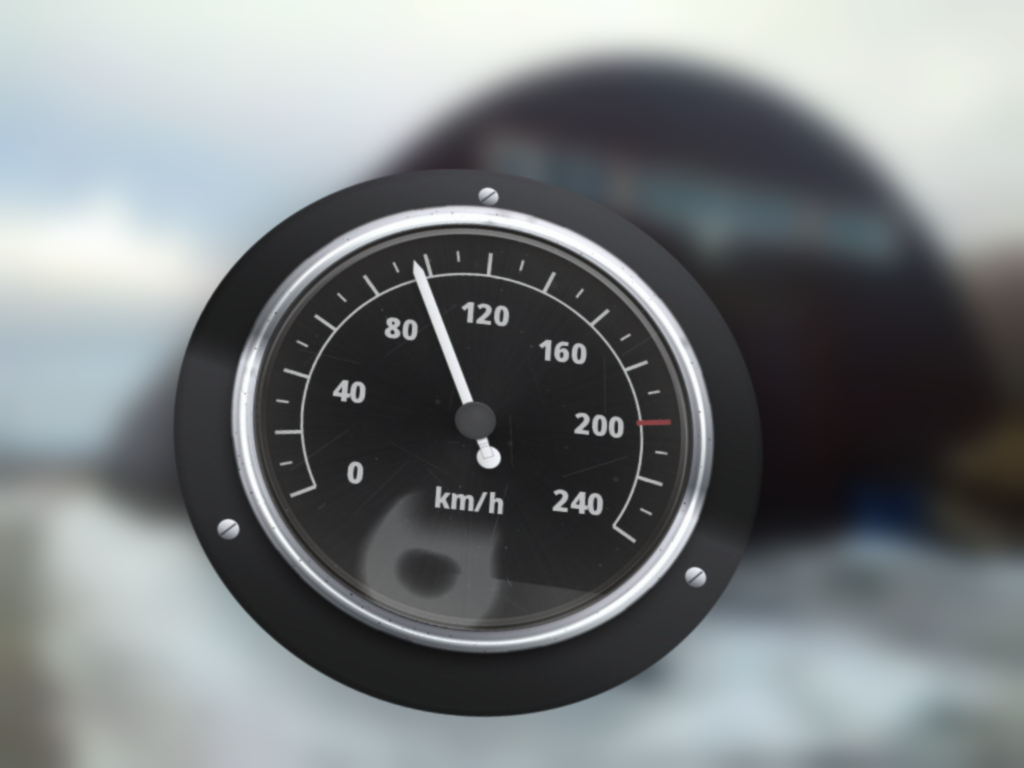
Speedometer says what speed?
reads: 95 km/h
